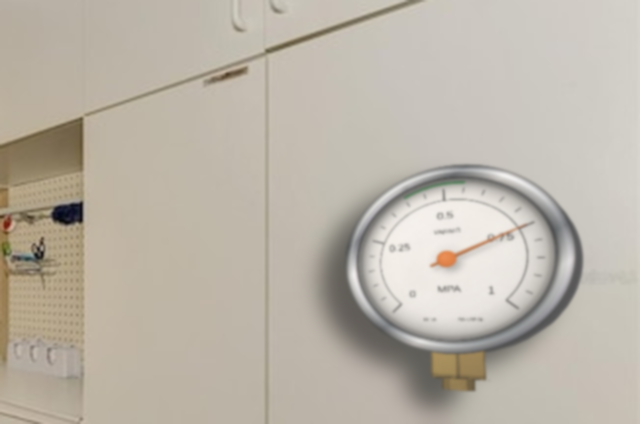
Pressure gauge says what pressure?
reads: 0.75 MPa
